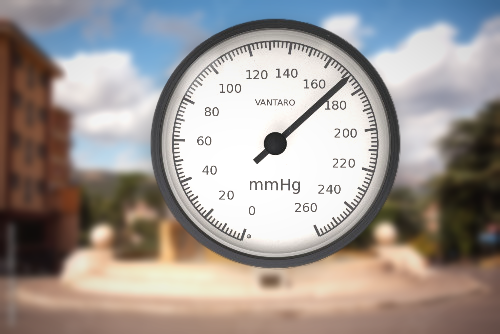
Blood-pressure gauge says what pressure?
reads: 172 mmHg
